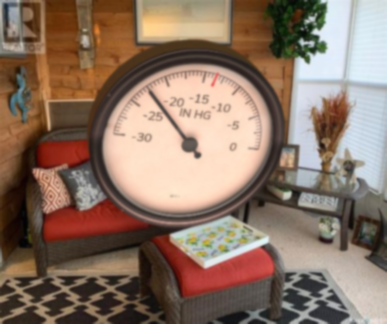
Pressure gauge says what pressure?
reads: -22.5 inHg
